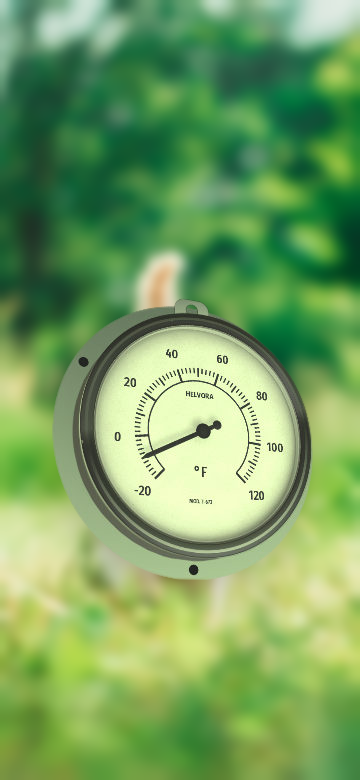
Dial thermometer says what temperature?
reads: -10 °F
